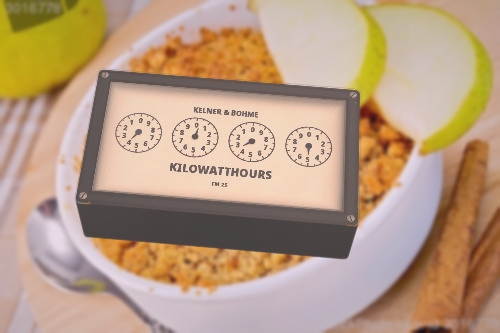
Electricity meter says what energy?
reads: 4035 kWh
